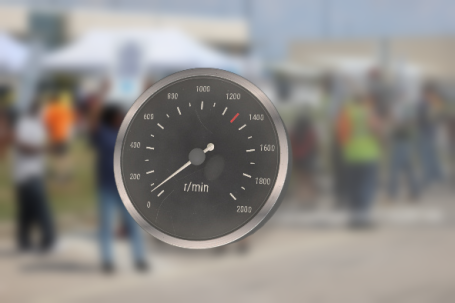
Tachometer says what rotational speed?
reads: 50 rpm
